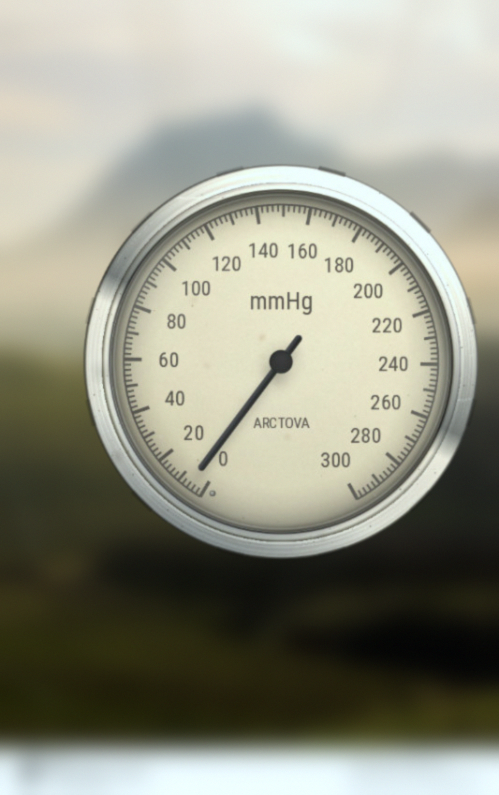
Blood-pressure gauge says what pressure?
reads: 6 mmHg
